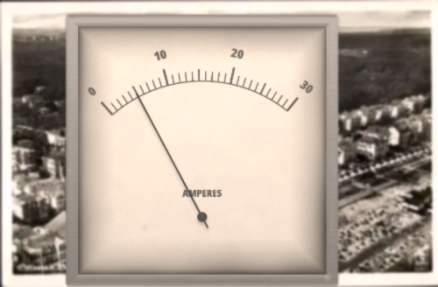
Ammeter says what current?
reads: 5 A
